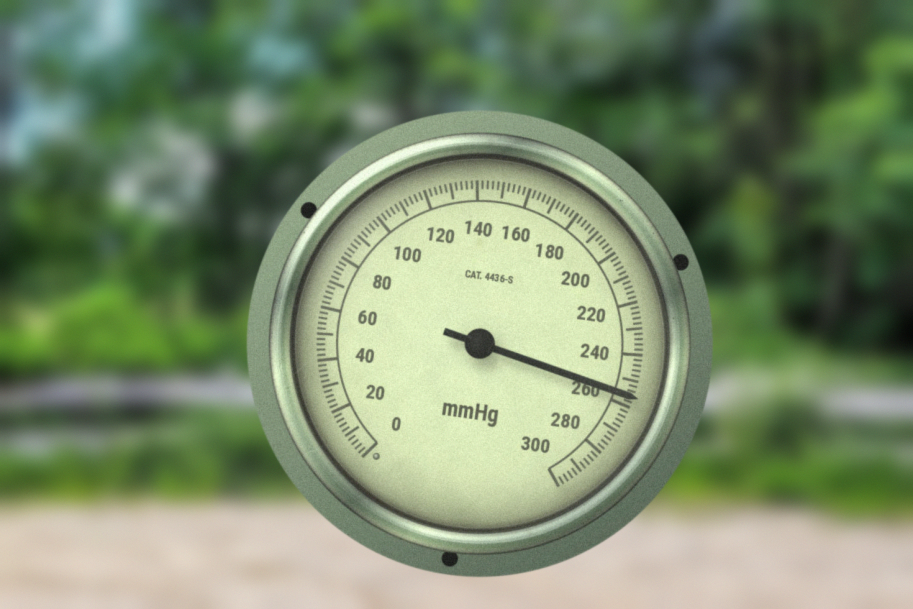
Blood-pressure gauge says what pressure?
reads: 256 mmHg
